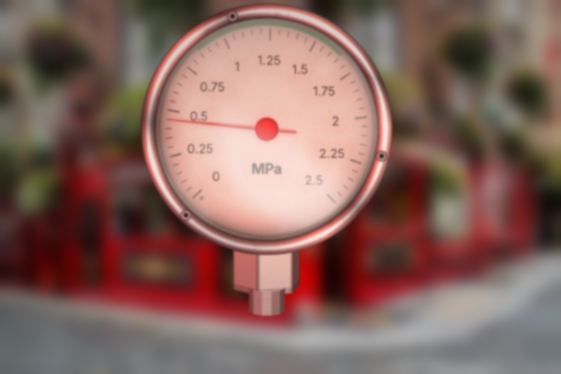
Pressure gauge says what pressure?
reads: 0.45 MPa
